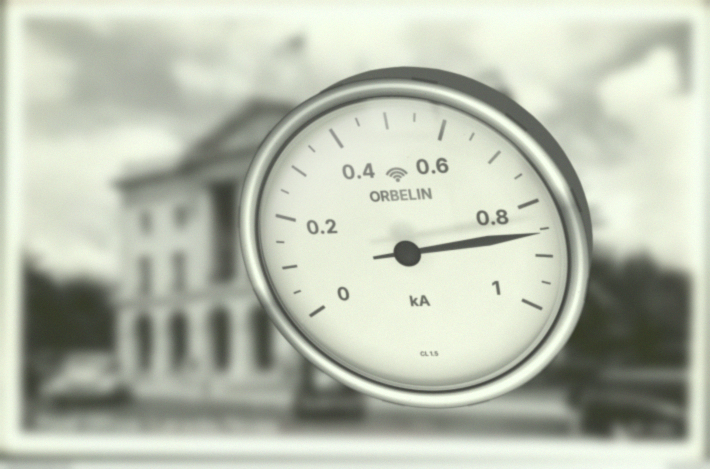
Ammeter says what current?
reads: 0.85 kA
